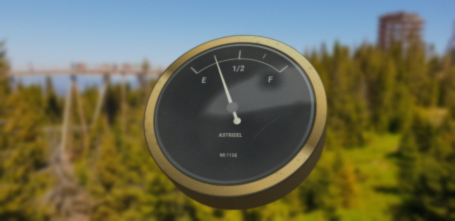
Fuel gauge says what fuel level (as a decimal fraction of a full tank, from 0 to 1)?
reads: 0.25
